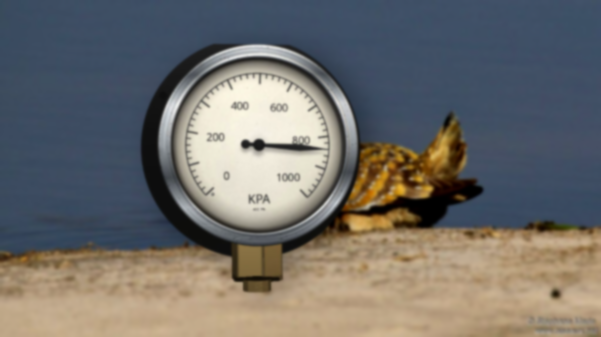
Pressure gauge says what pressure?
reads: 840 kPa
